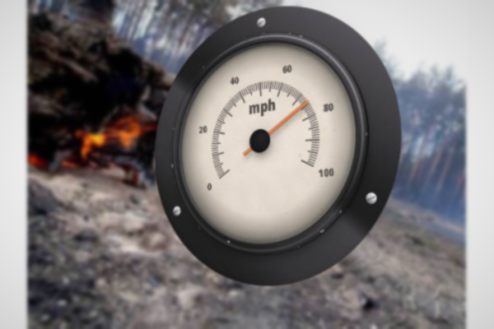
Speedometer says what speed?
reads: 75 mph
